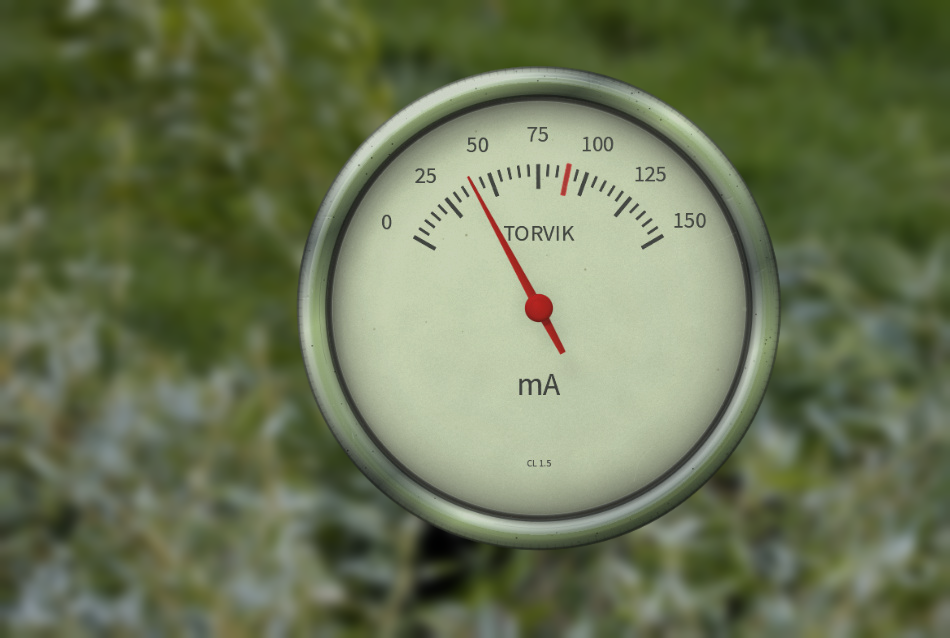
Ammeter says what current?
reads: 40 mA
